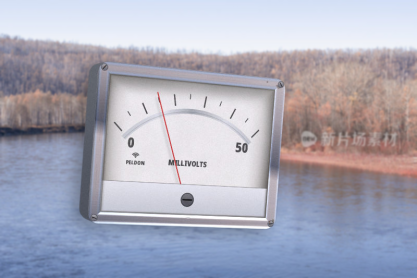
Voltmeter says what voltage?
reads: 15 mV
